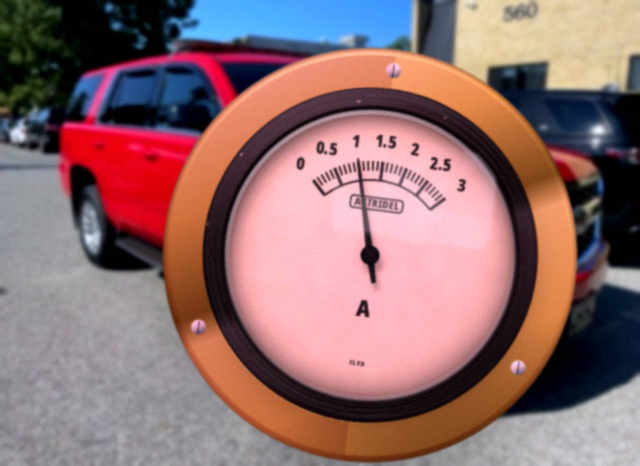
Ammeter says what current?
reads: 1 A
